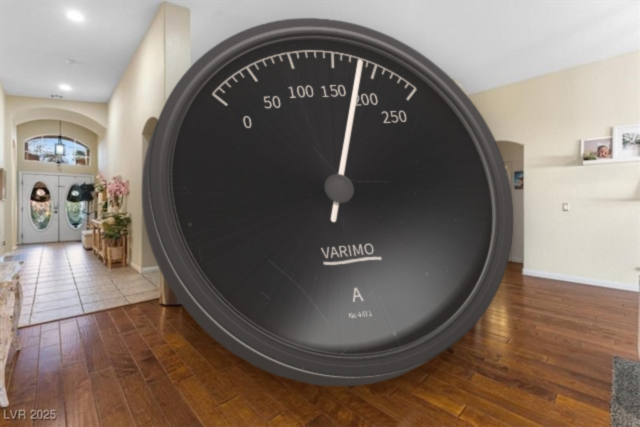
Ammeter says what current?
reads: 180 A
